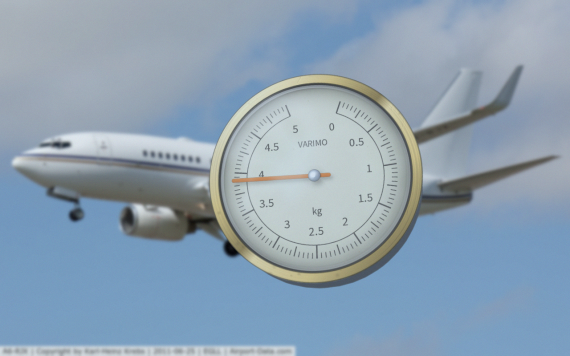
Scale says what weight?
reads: 3.9 kg
